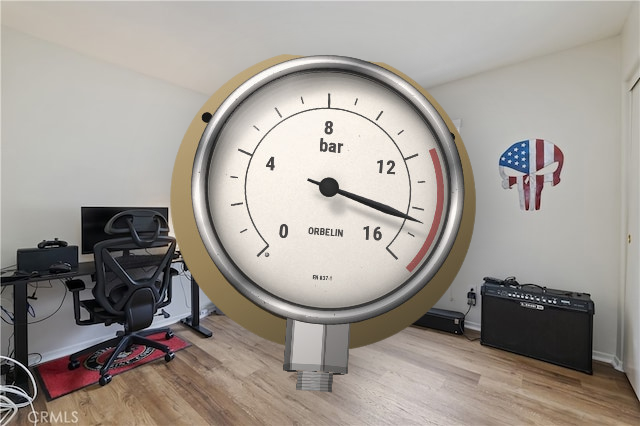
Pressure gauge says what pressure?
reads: 14.5 bar
